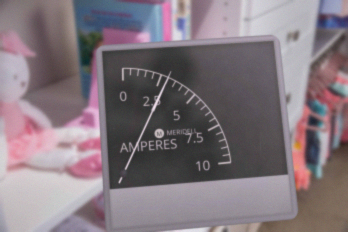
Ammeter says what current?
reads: 3 A
